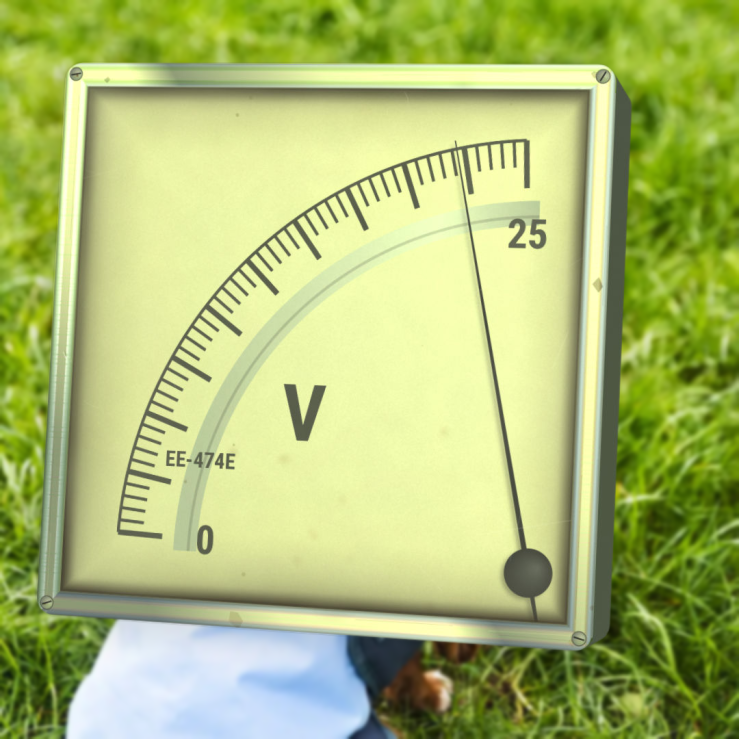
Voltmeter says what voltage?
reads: 22.25 V
